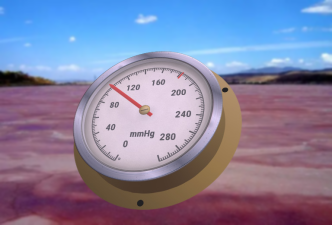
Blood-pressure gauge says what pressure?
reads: 100 mmHg
